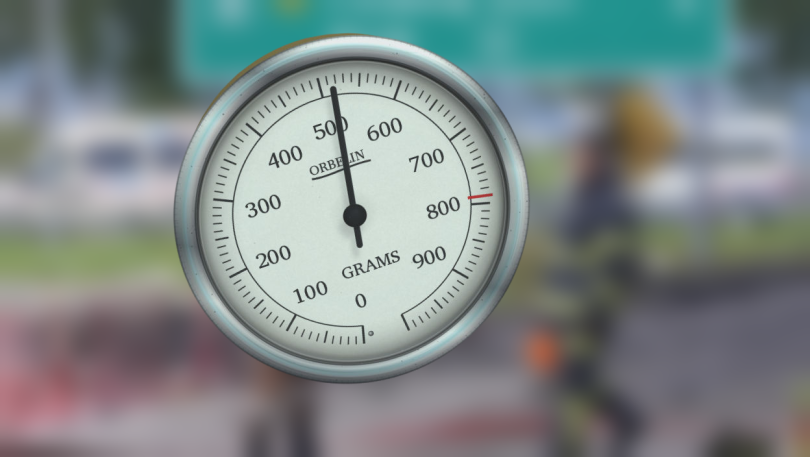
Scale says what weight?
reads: 515 g
